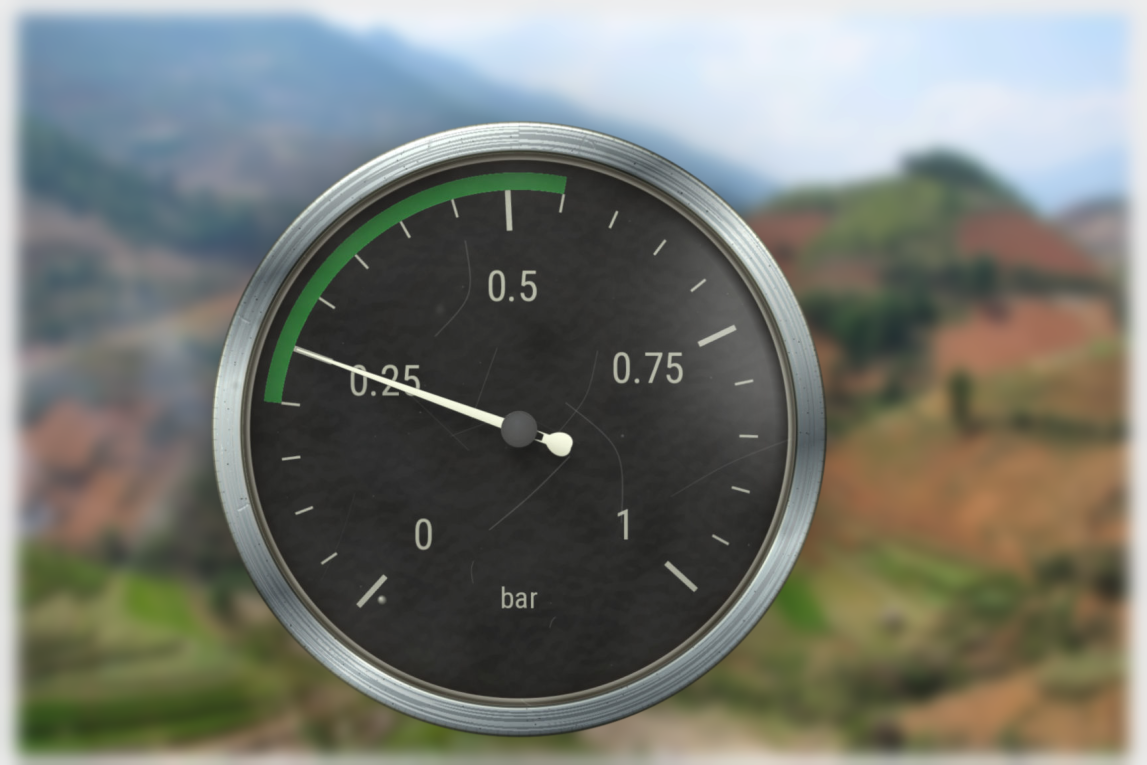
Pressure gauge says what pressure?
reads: 0.25 bar
